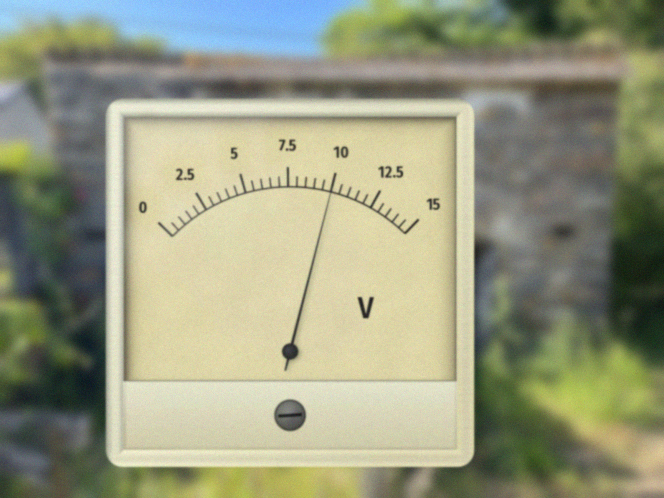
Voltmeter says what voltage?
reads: 10 V
